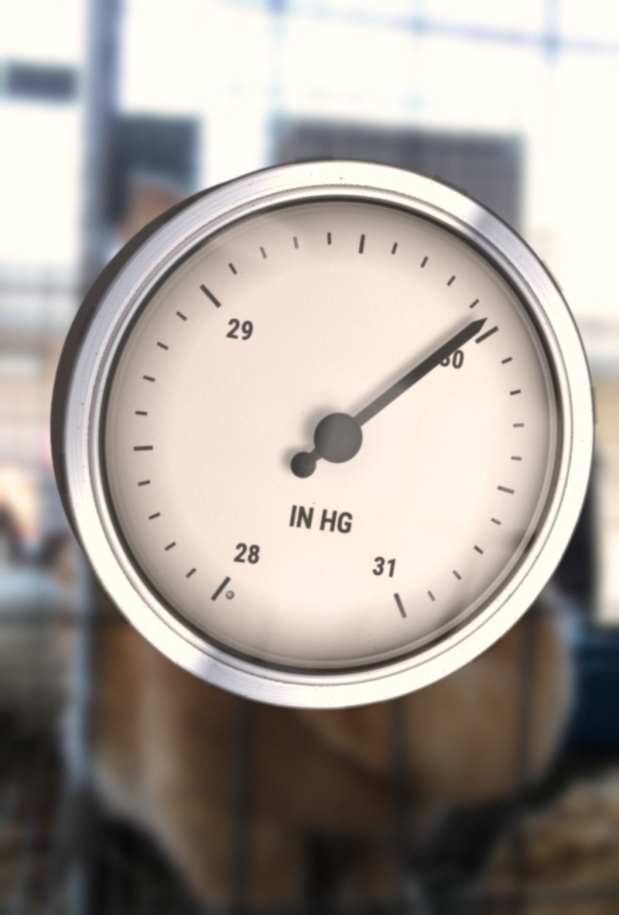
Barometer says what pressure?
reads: 29.95 inHg
